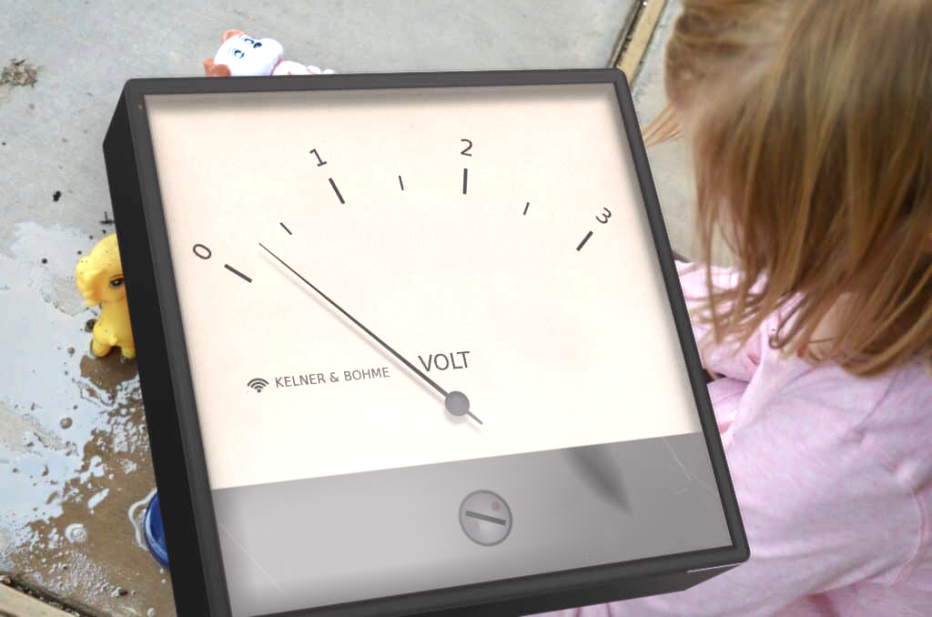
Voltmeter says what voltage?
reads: 0.25 V
